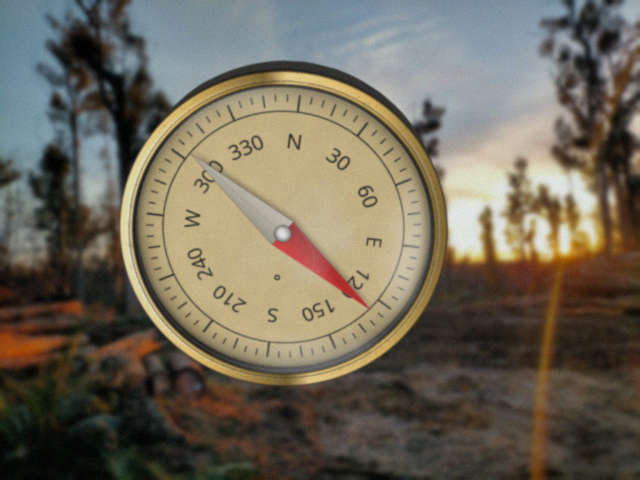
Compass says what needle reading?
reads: 125 °
